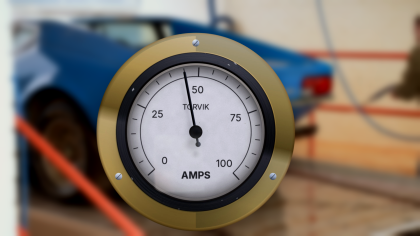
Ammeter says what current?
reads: 45 A
